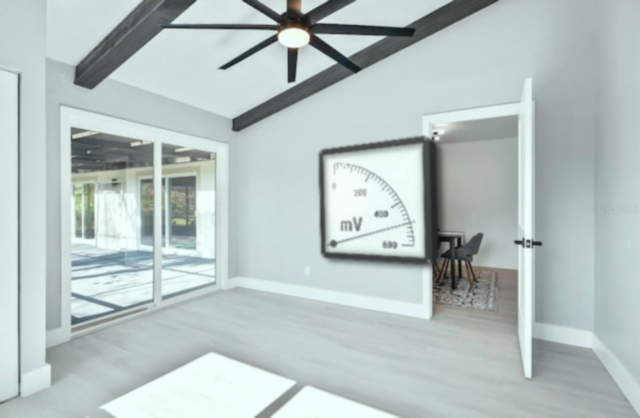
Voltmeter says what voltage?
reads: 500 mV
